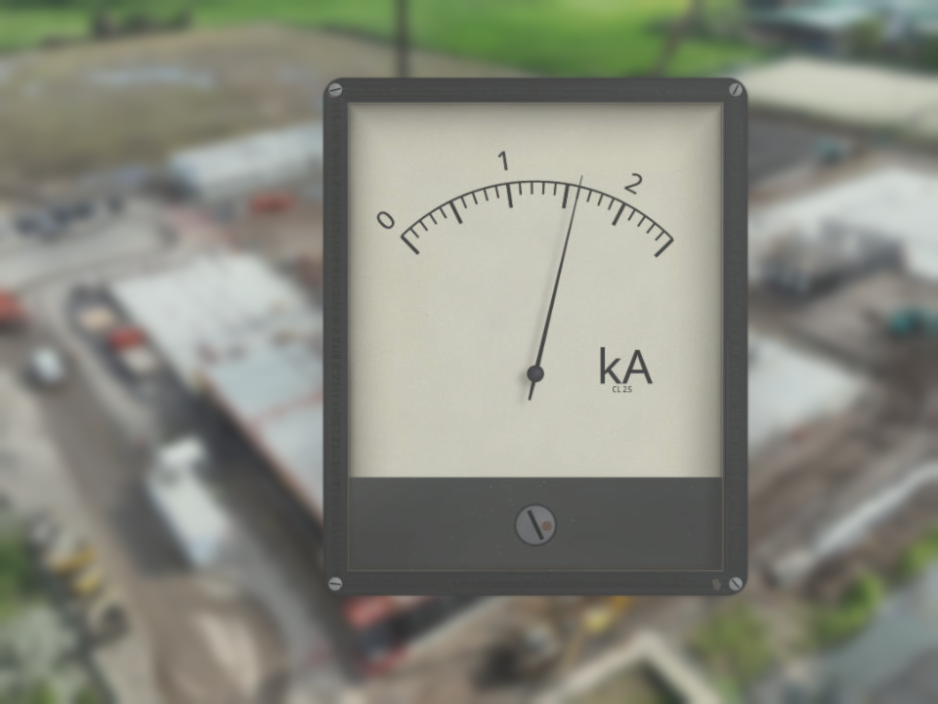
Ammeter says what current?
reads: 1.6 kA
